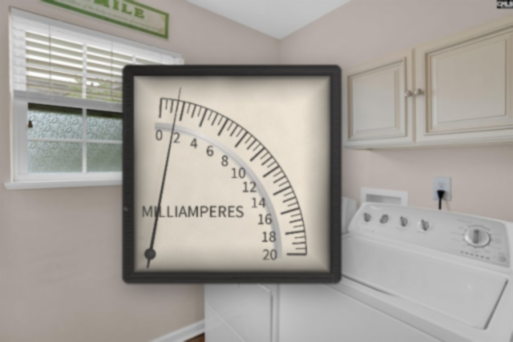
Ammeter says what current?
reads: 1.5 mA
